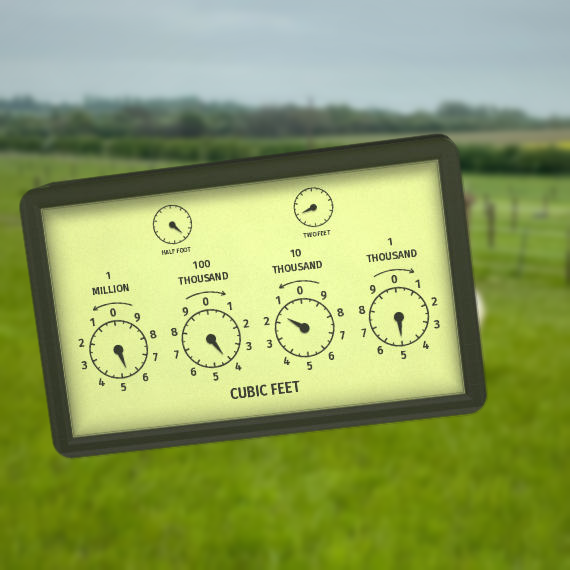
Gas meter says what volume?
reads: 541500 ft³
